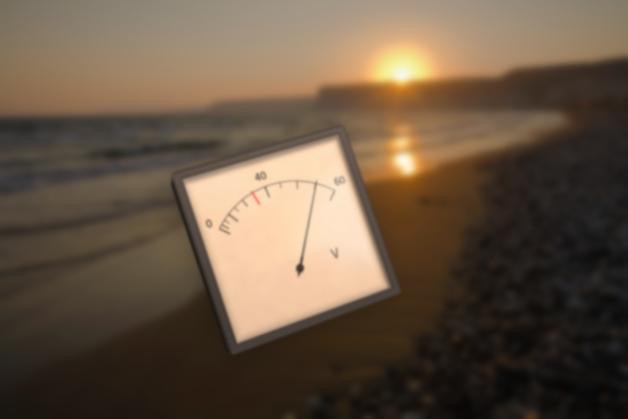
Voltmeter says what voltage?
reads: 55 V
